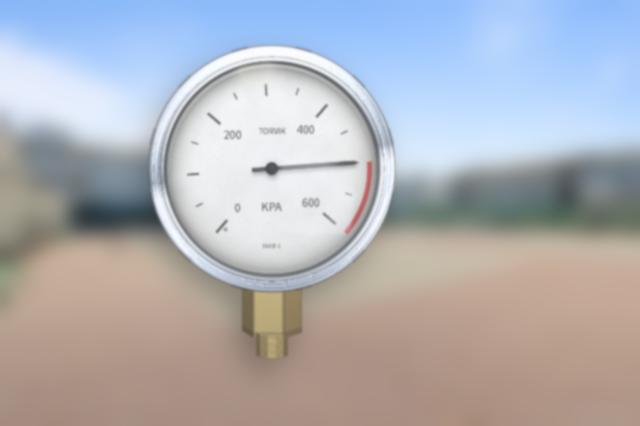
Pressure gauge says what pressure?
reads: 500 kPa
